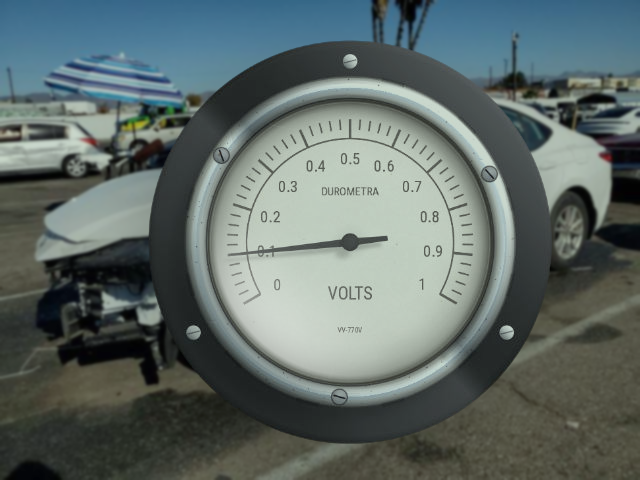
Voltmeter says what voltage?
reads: 0.1 V
